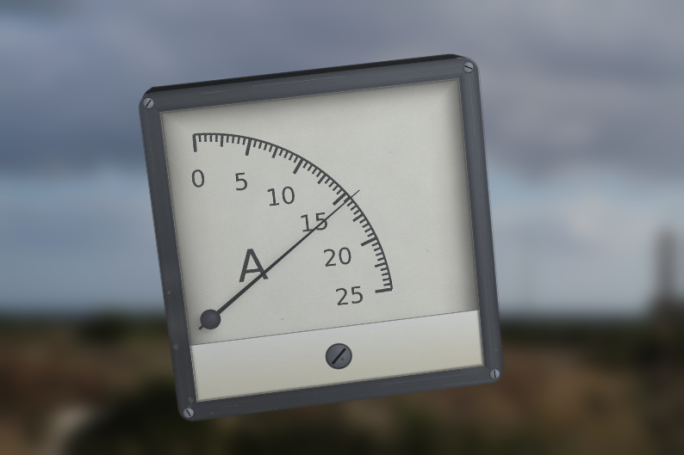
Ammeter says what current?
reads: 15.5 A
